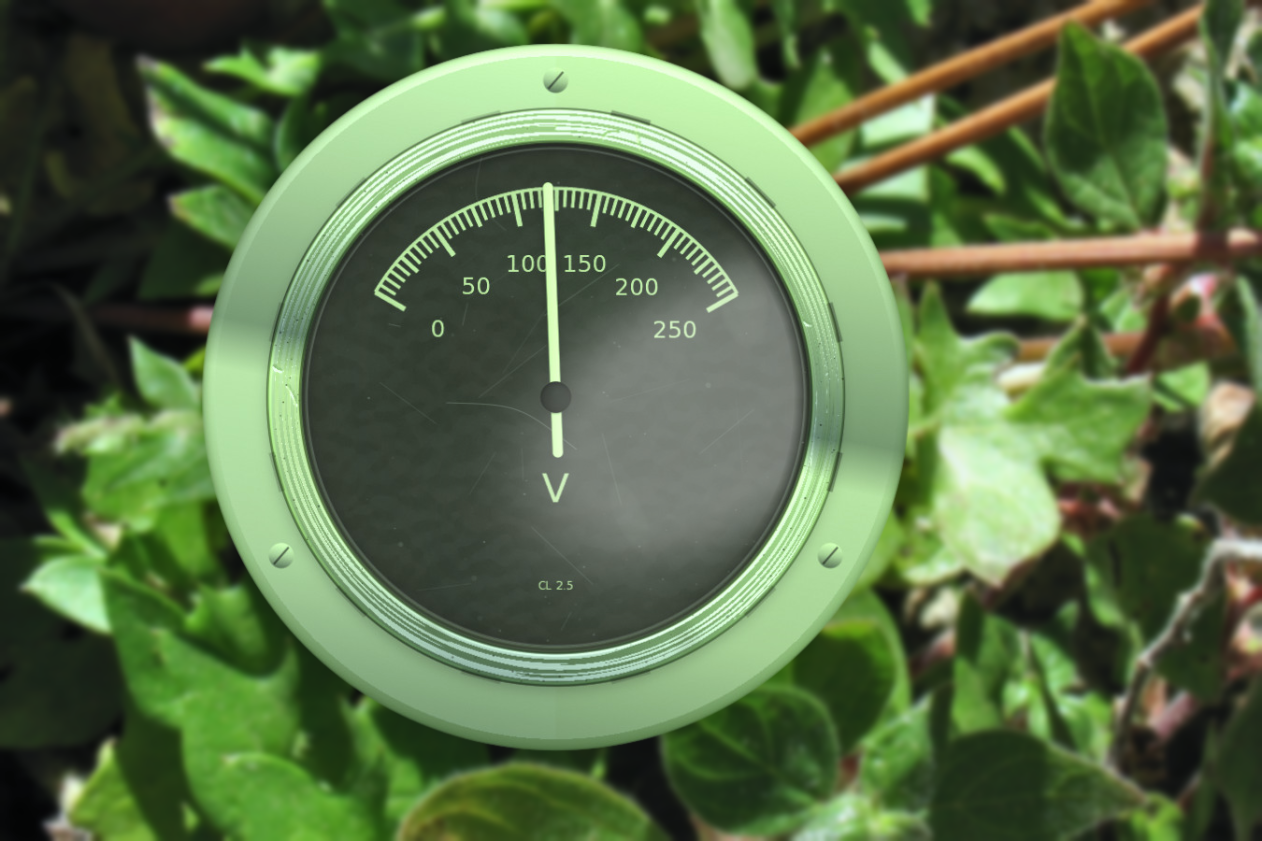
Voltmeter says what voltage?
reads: 120 V
